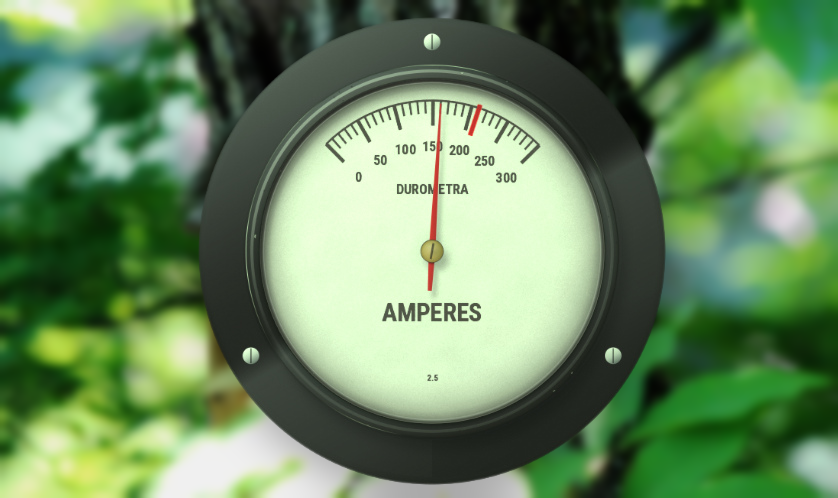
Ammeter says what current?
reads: 160 A
